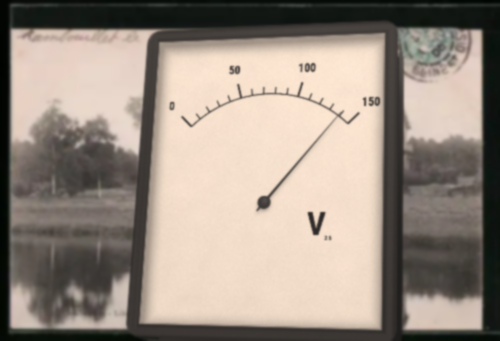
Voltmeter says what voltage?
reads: 140 V
